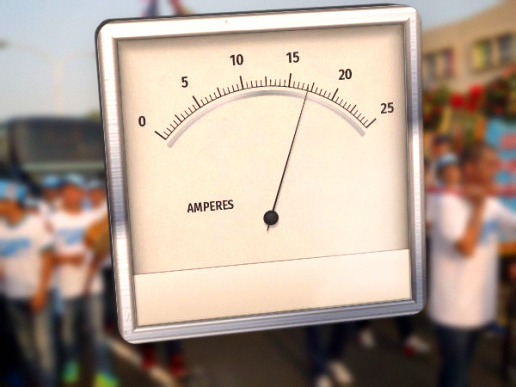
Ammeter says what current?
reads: 17 A
